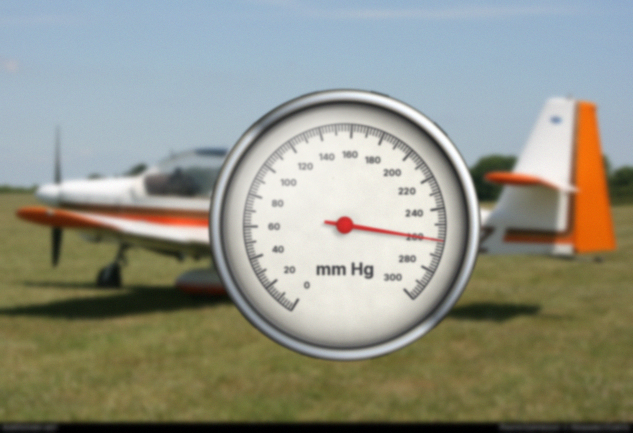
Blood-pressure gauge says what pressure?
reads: 260 mmHg
